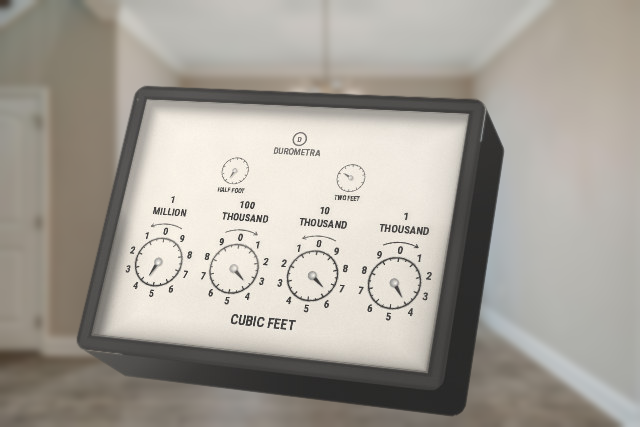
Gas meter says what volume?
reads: 436400 ft³
